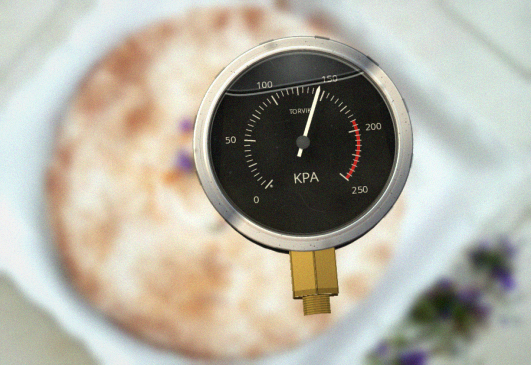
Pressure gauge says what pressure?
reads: 145 kPa
